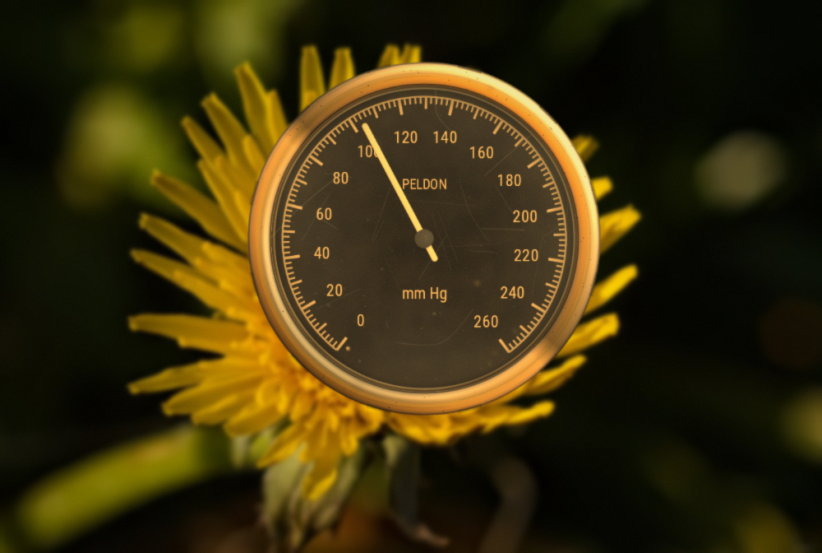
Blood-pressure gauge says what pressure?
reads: 104 mmHg
